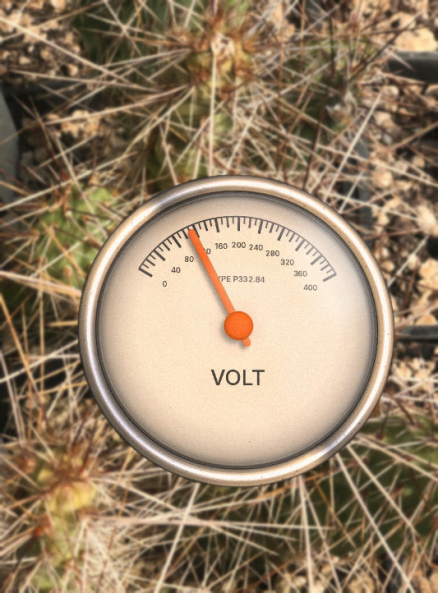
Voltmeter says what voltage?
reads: 110 V
